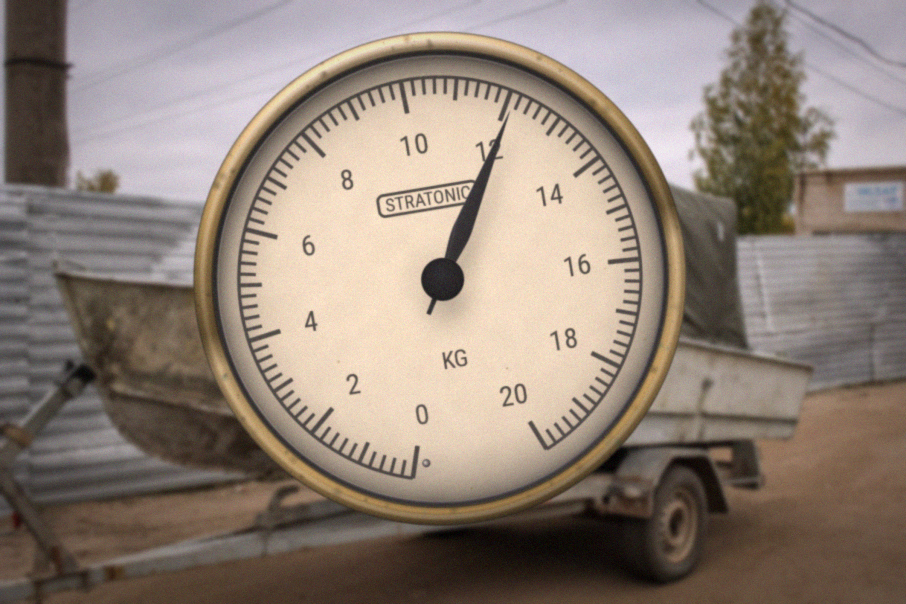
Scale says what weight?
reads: 12.1 kg
